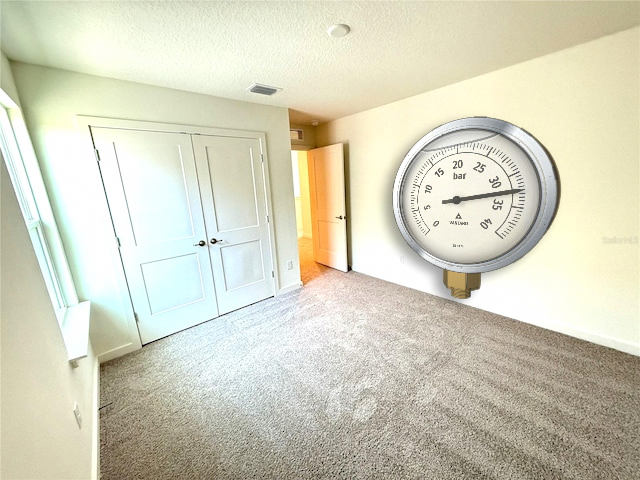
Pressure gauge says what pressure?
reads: 32.5 bar
